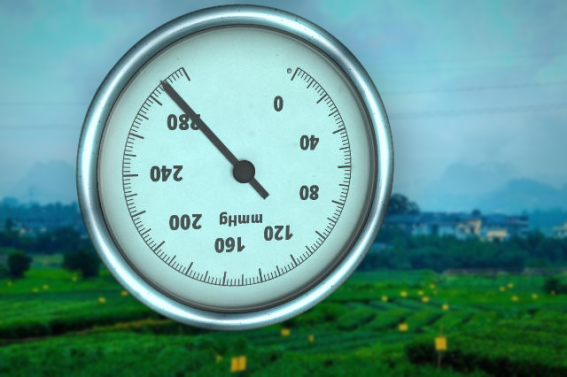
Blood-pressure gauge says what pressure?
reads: 288 mmHg
